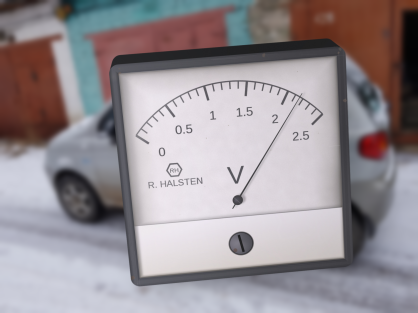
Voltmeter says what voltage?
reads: 2.15 V
